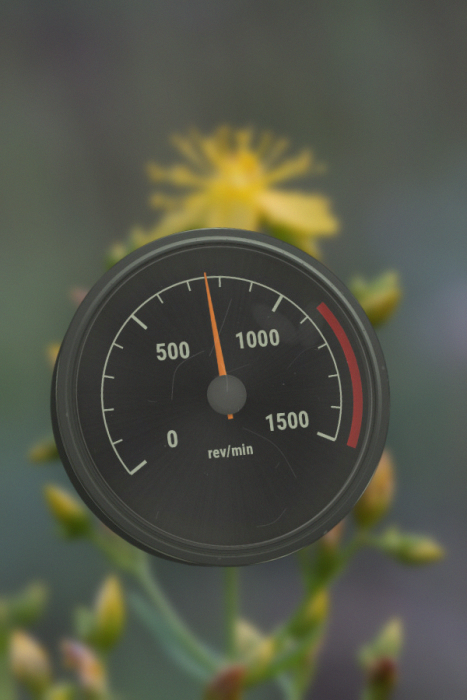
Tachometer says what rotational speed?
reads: 750 rpm
